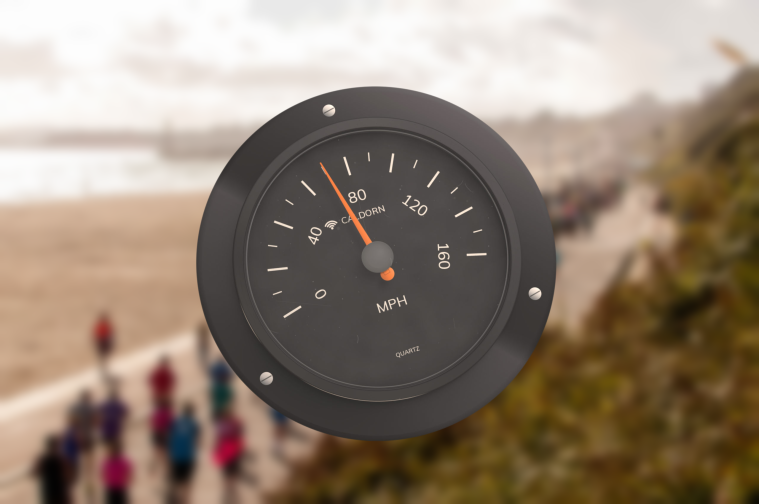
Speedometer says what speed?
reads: 70 mph
